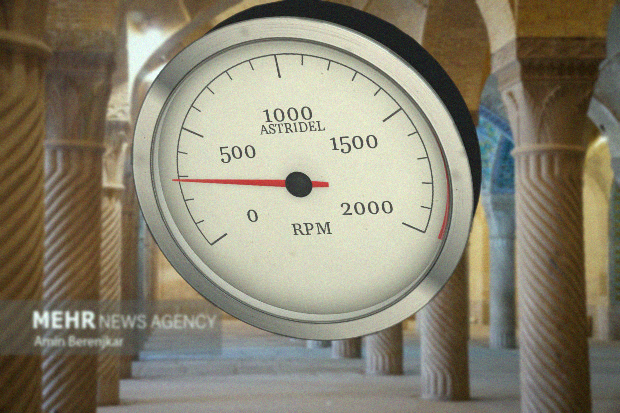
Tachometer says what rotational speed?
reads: 300 rpm
